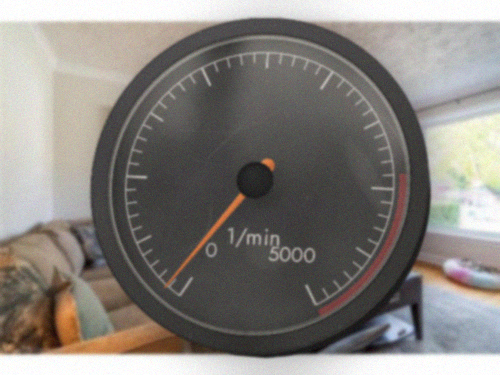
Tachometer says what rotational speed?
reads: 100 rpm
